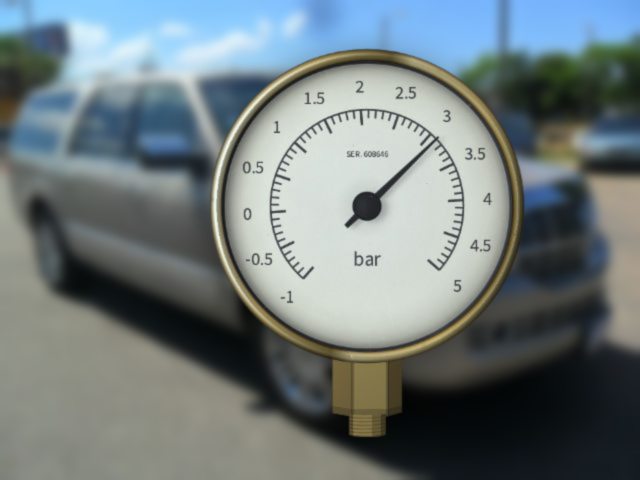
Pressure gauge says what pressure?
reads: 3.1 bar
